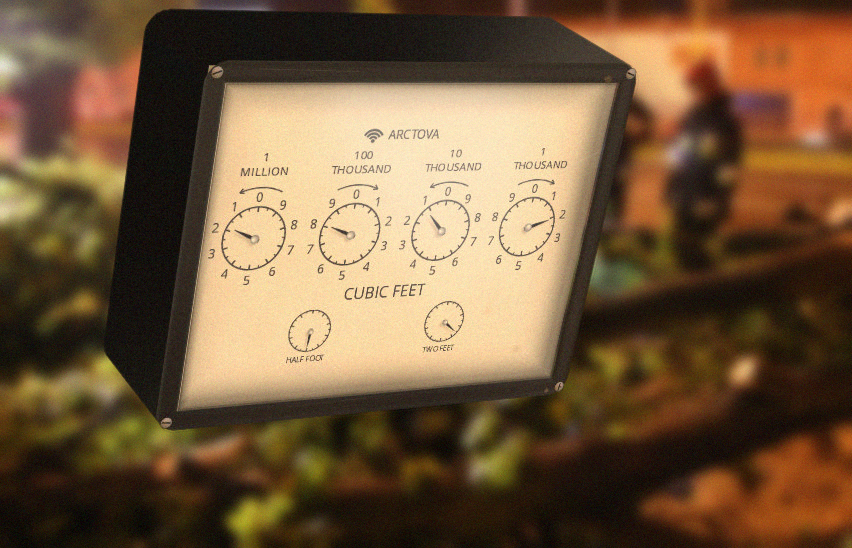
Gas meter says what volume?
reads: 181200 ft³
